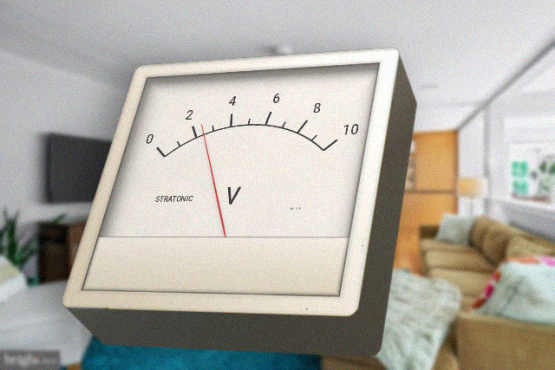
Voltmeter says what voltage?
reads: 2.5 V
